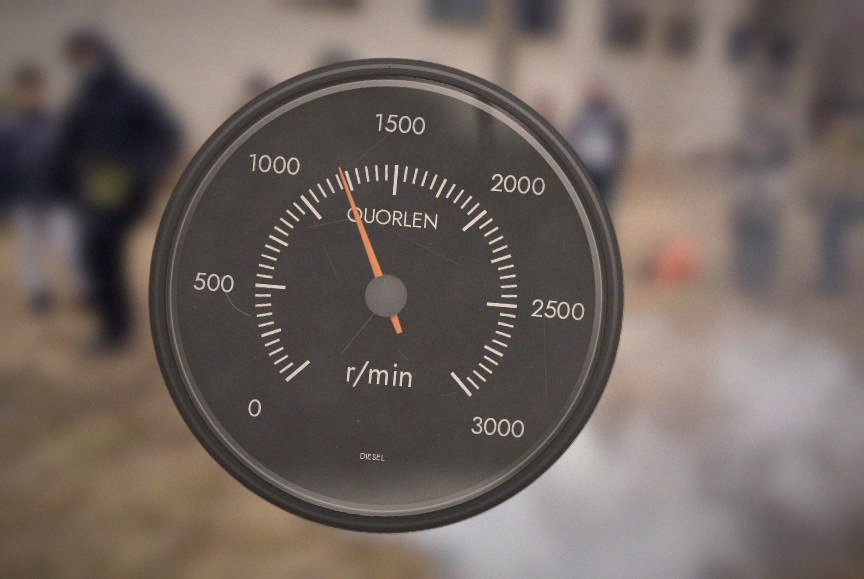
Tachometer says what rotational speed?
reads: 1225 rpm
